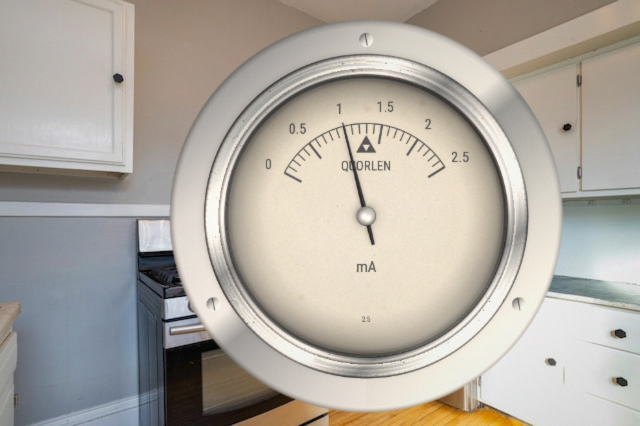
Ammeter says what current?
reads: 1 mA
